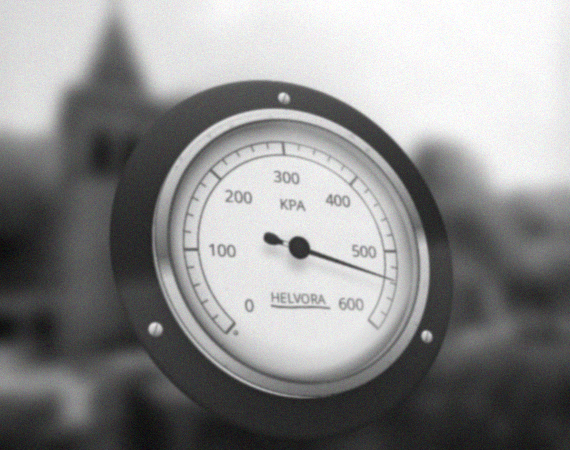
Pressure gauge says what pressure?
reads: 540 kPa
